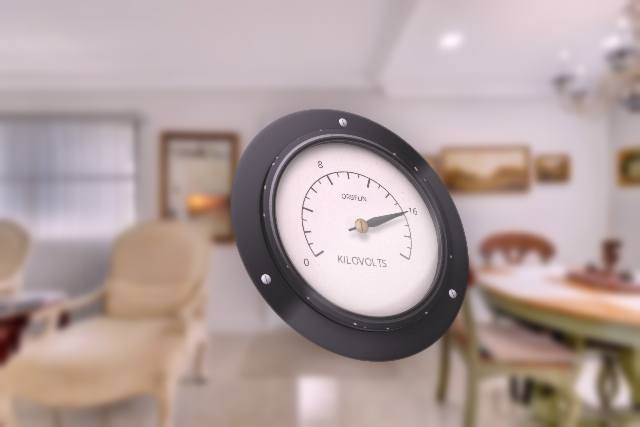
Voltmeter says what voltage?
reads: 16 kV
